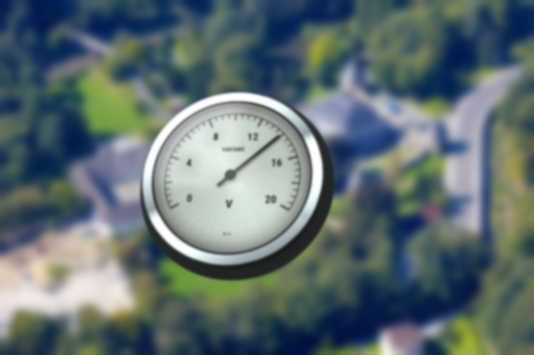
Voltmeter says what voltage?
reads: 14 V
